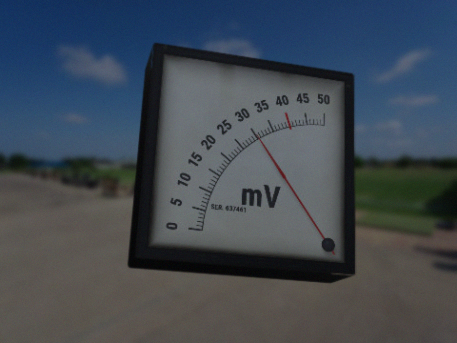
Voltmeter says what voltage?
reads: 30 mV
